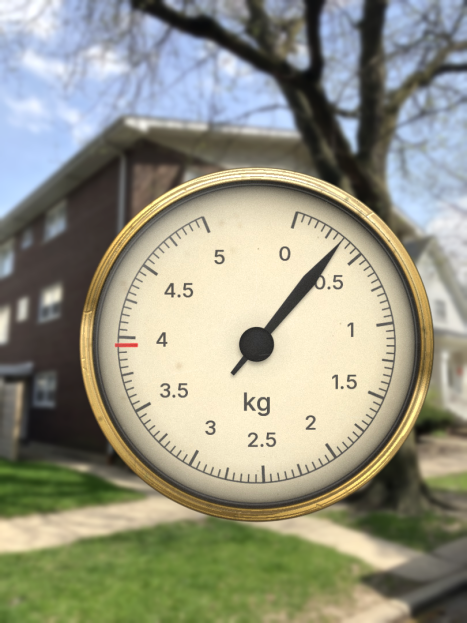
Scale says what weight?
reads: 0.35 kg
